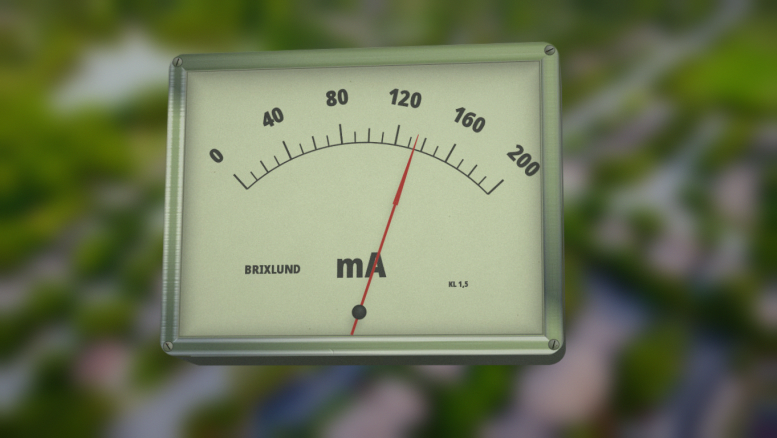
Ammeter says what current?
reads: 135 mA
